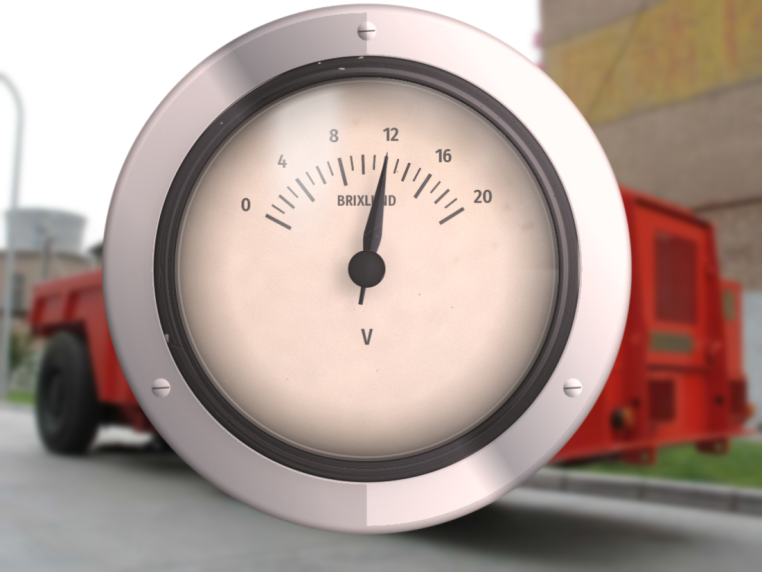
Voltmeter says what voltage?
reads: 12 V
